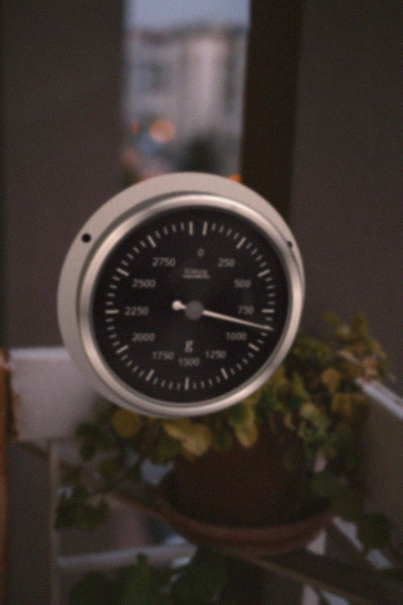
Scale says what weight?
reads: 850 g
